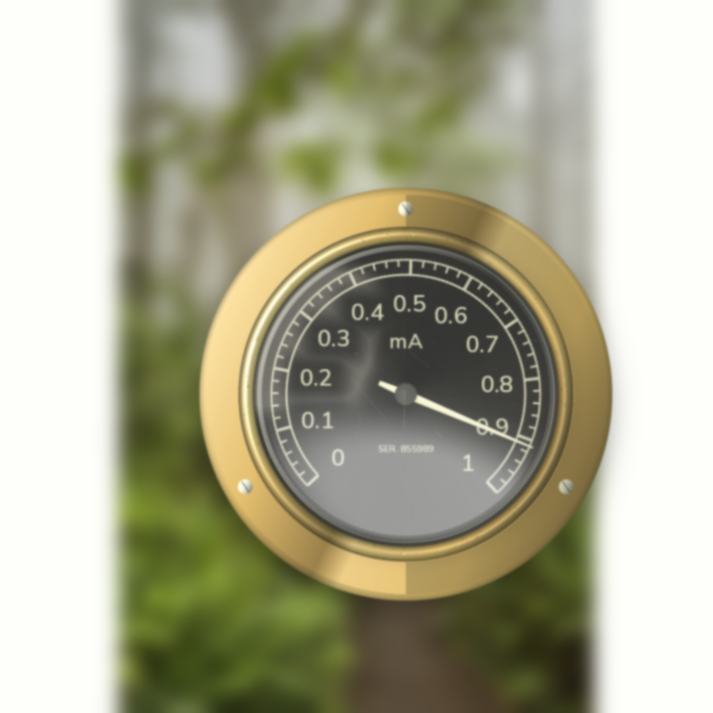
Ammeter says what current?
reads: 0.91 mA
